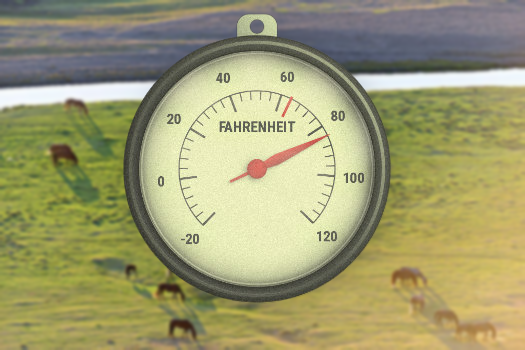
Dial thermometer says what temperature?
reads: 84 °F
